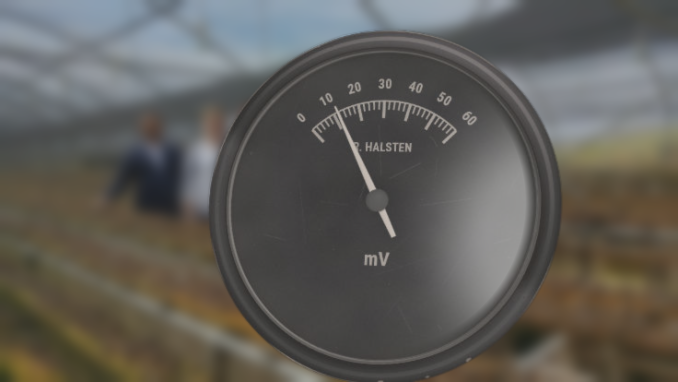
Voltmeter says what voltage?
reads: 12 mV
